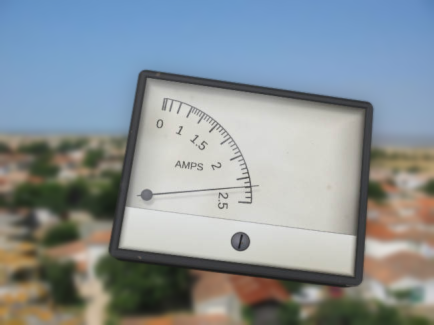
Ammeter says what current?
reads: 2.35 A
